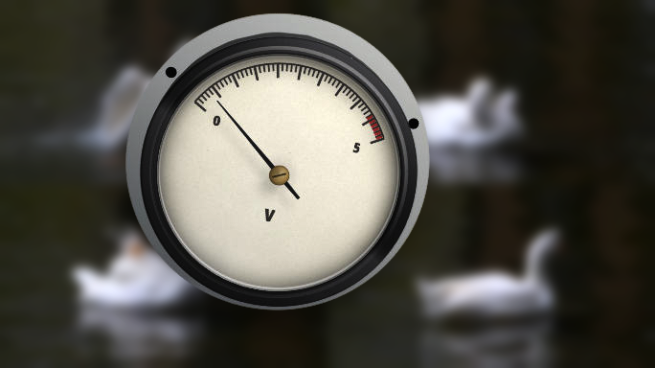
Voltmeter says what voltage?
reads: 0.4 V
